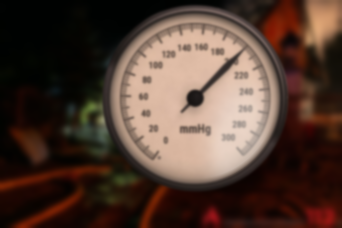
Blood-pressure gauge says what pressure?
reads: 200 mmHg
